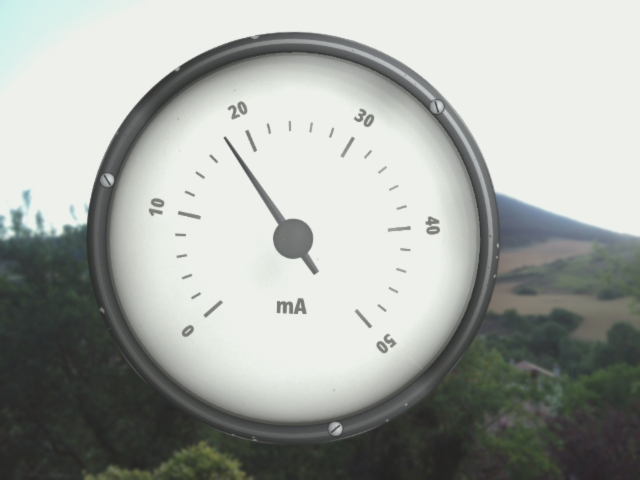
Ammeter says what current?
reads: 18 mA
